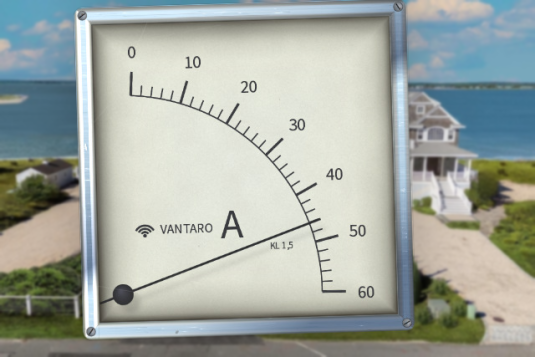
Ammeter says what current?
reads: 46 A
